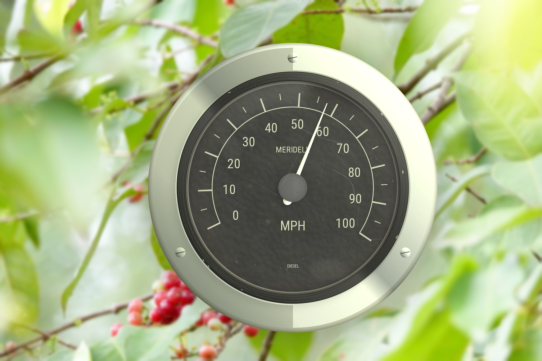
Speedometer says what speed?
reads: 57.5 mph
